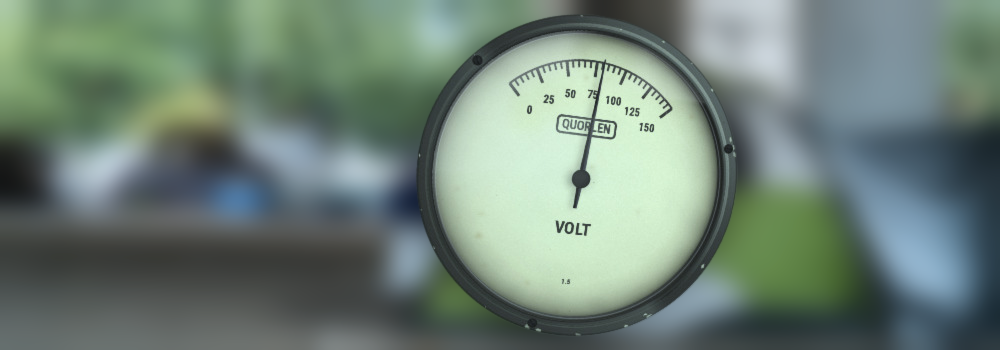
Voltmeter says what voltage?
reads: 80 V
